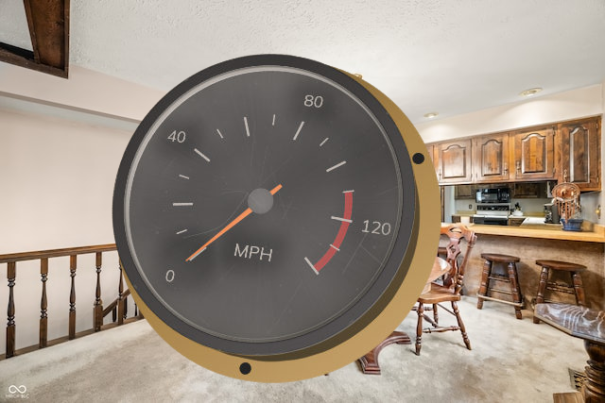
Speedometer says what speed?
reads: 0 mph
